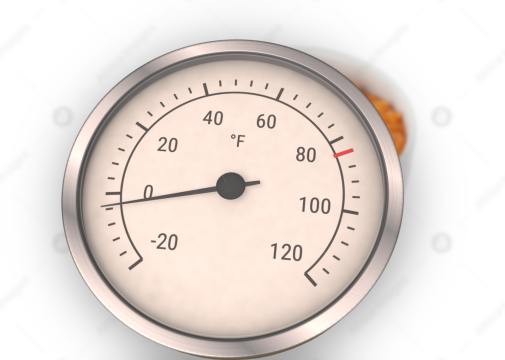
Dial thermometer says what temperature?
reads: -4 °F
